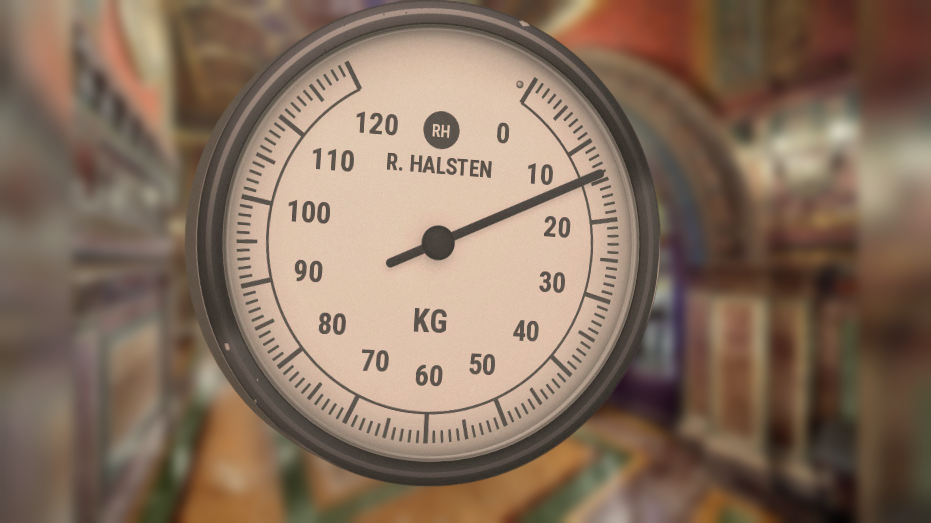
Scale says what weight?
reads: 14 kg
